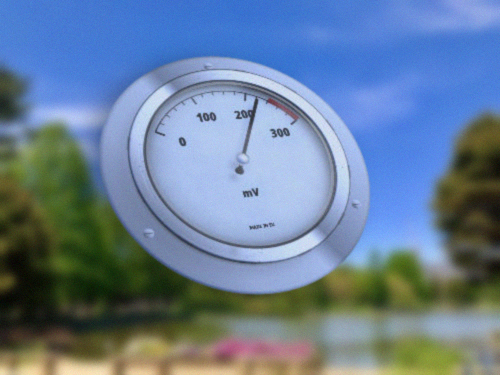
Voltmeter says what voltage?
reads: 220 mV
